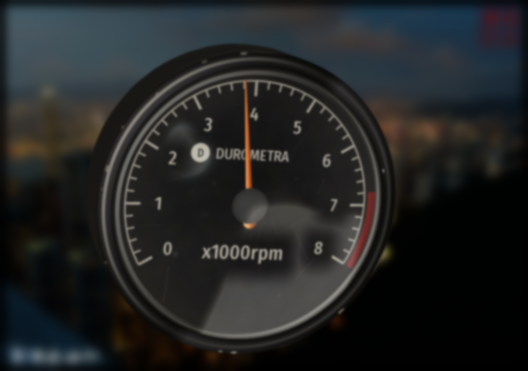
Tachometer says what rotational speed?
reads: 3800 rpm
